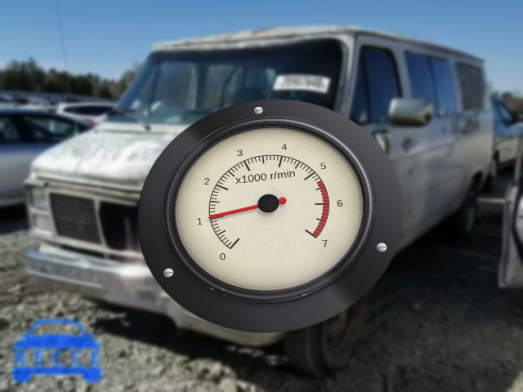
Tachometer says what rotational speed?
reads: 1000 rpm
